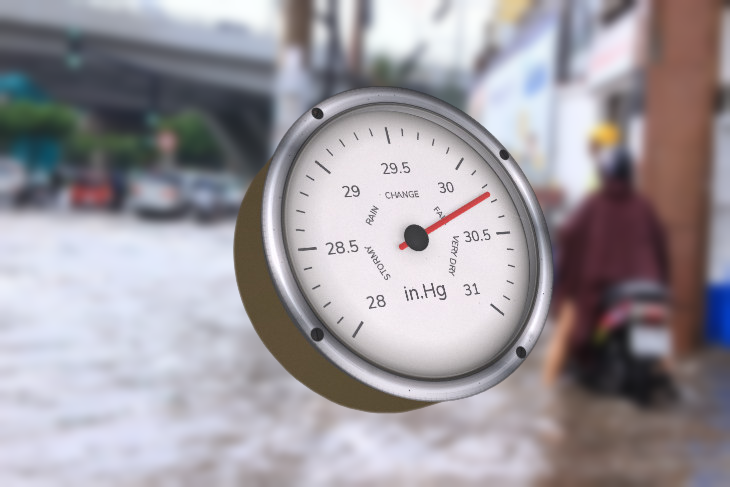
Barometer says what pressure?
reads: 30.25 inHg
